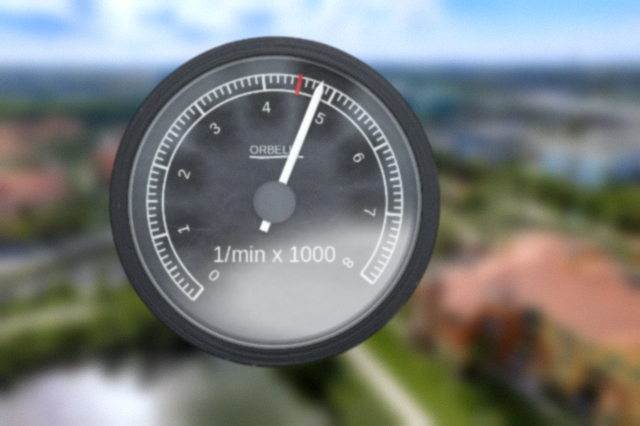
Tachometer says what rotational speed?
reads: 4800 rpm
